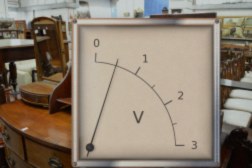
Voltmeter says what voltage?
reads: 0.5 V
